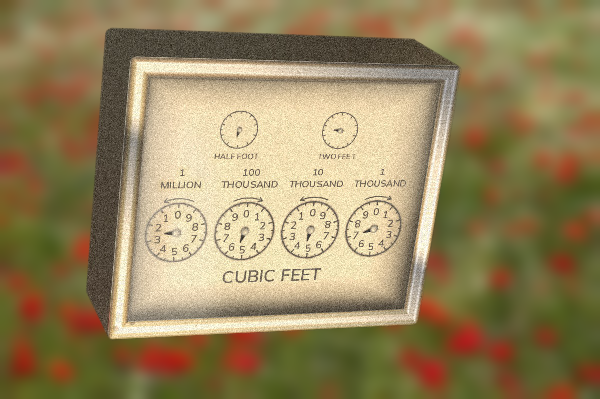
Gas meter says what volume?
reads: 254700 ft³
